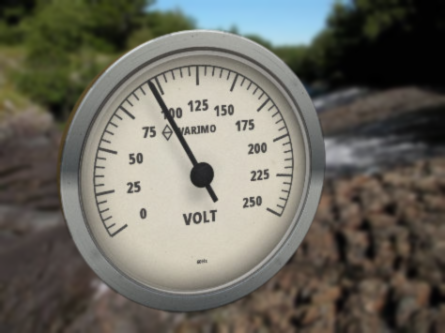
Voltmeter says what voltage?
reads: 95 V
